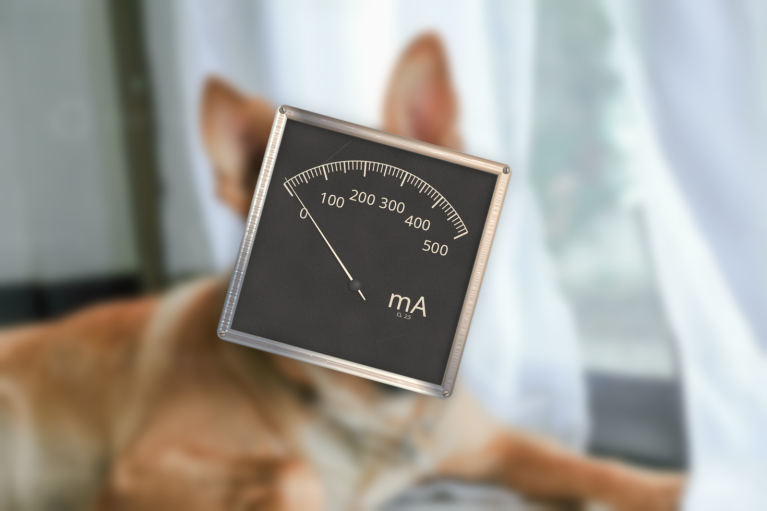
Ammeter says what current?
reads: 10 mA
